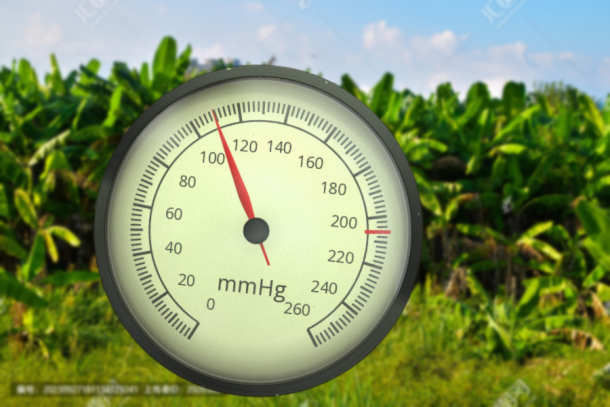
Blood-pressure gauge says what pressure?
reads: 110 mmHg
